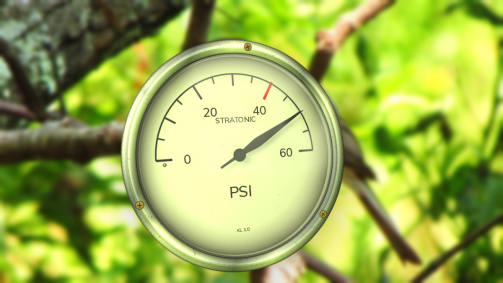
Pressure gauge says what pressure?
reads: 50 psi
